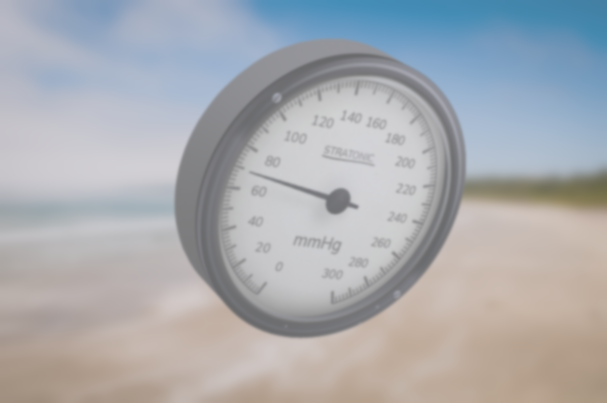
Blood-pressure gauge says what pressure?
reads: 70 mmHg
